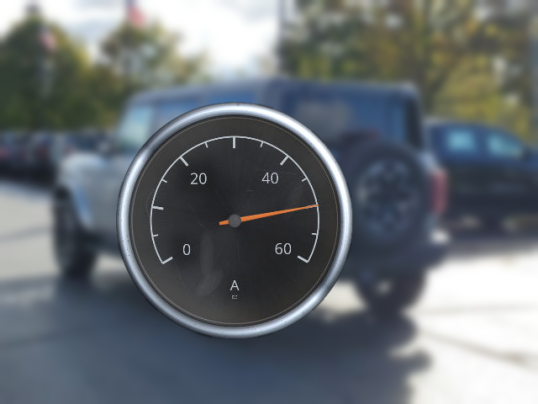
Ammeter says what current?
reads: 50 A
